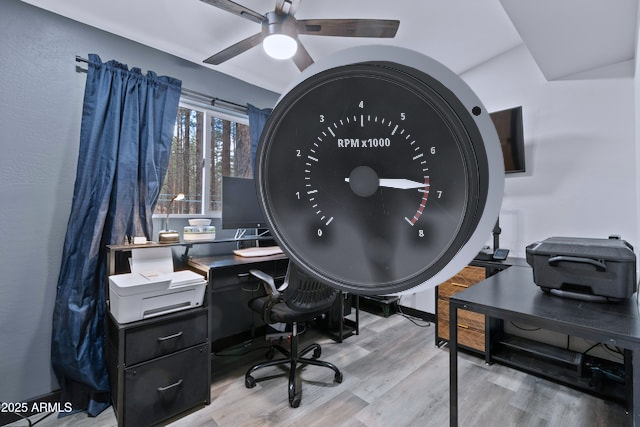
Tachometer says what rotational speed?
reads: 6800 rpm
